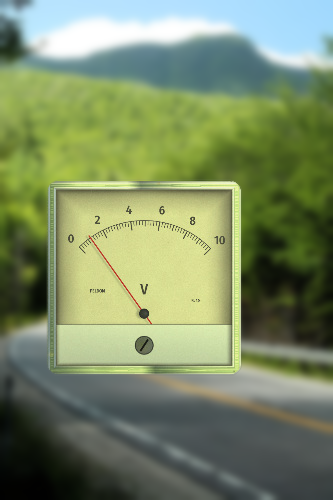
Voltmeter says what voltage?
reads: 1 V
